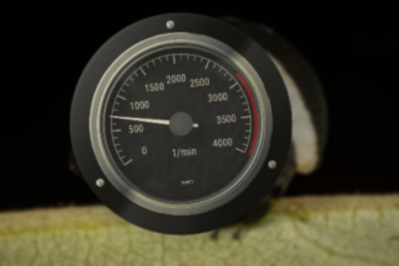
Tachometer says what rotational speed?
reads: 700 rpm
